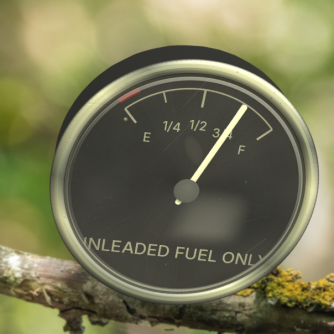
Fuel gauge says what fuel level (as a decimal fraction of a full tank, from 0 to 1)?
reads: 0.75
